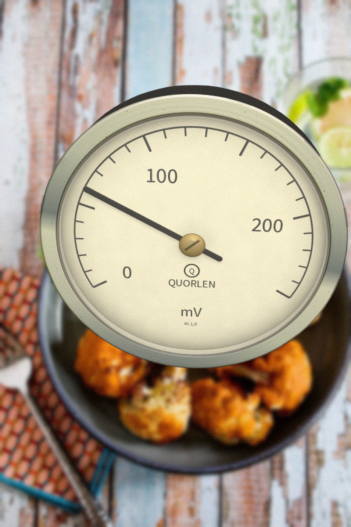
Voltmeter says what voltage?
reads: 60 mV
